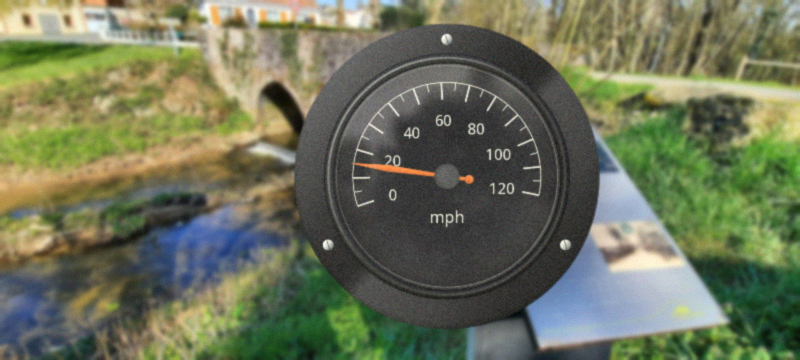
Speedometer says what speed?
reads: 15 mph
